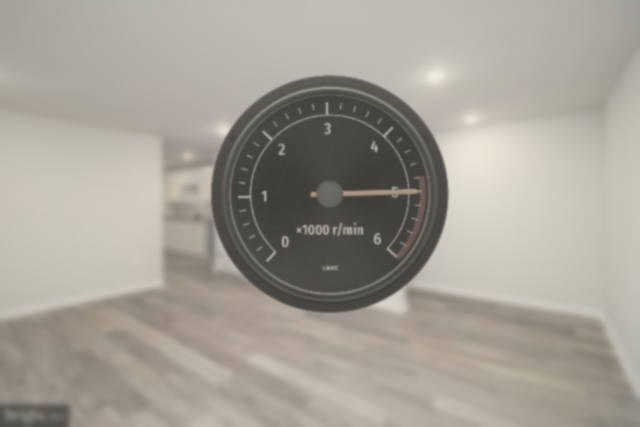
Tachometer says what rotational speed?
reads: 5000 rpm
